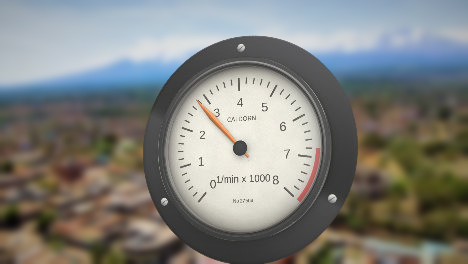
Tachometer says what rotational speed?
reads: 2800 rpm
